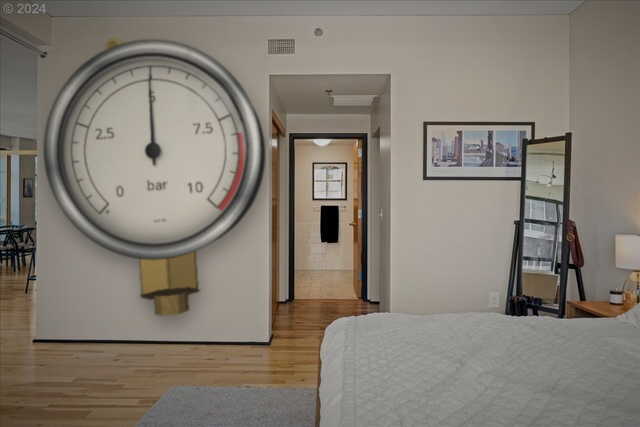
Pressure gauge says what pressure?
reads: 5 bar
